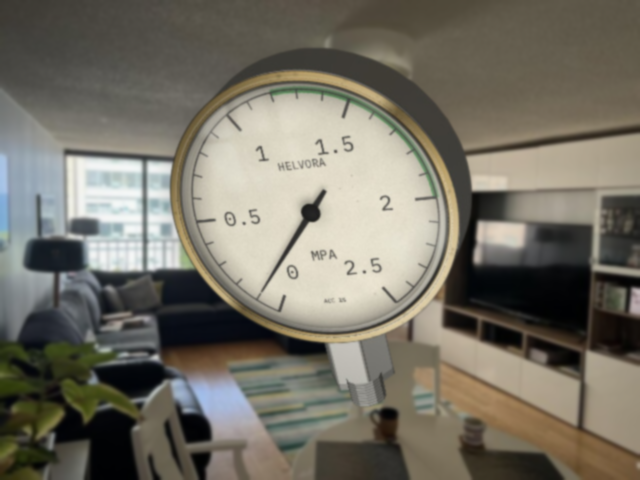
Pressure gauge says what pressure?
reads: 0.1 MPa
